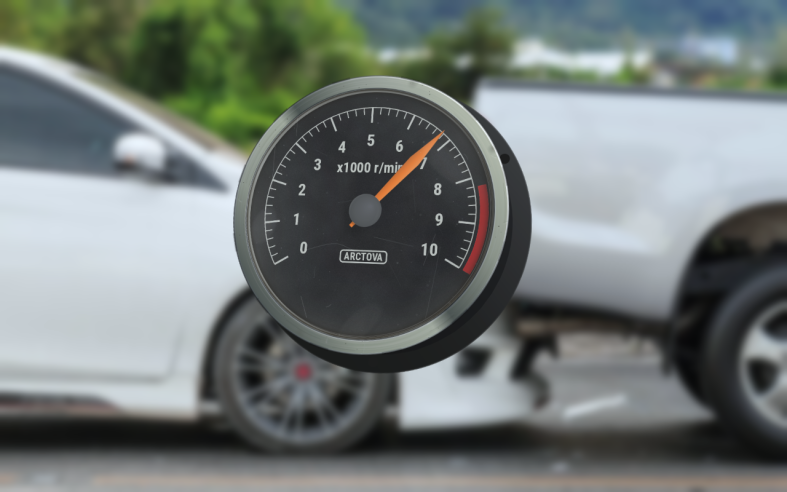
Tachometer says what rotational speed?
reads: 6800 rpm
